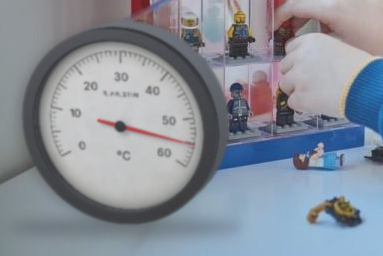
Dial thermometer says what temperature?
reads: 55 °C
